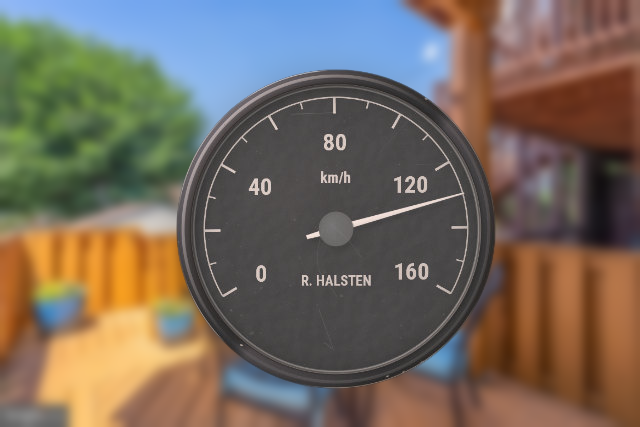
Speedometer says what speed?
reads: 130 km/h
